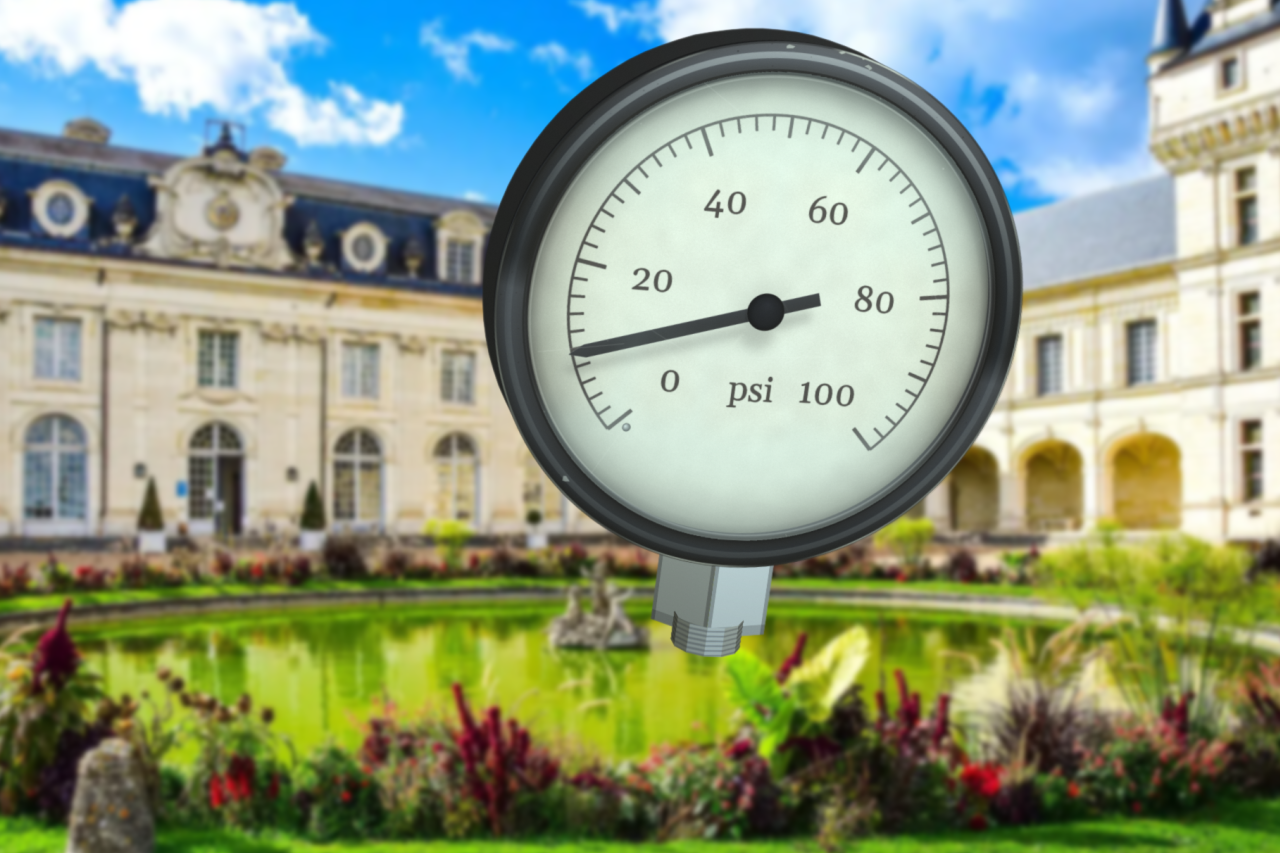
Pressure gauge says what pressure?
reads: 10 psi
